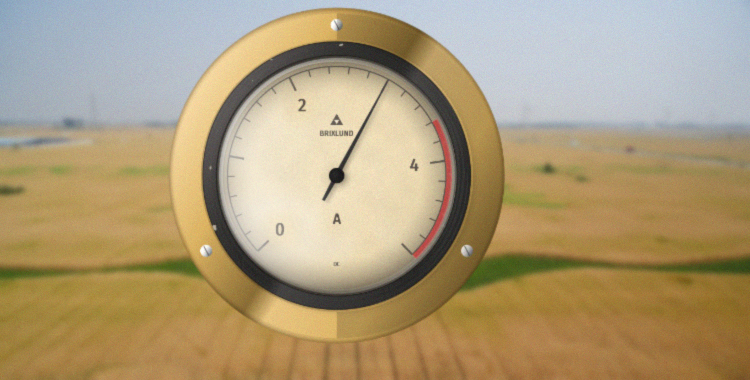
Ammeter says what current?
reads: 3 A
